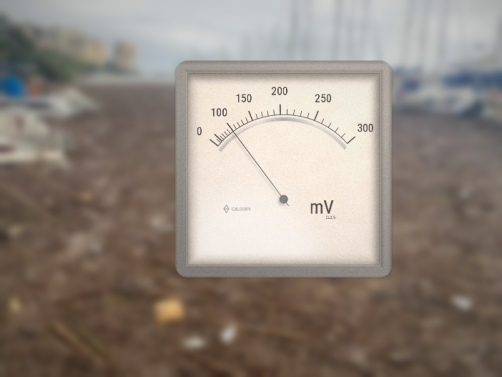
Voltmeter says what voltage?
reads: 100 mV
